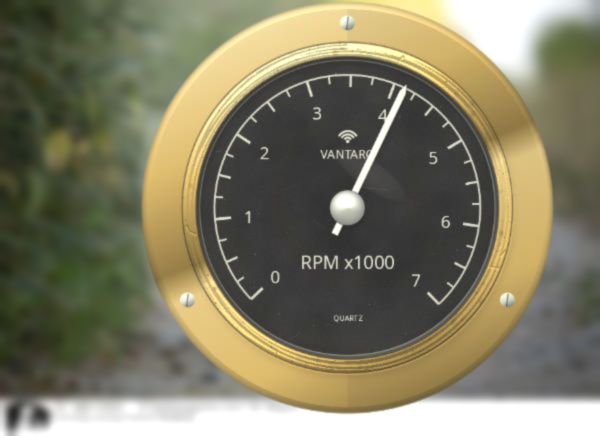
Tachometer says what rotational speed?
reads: 4125 rpm
